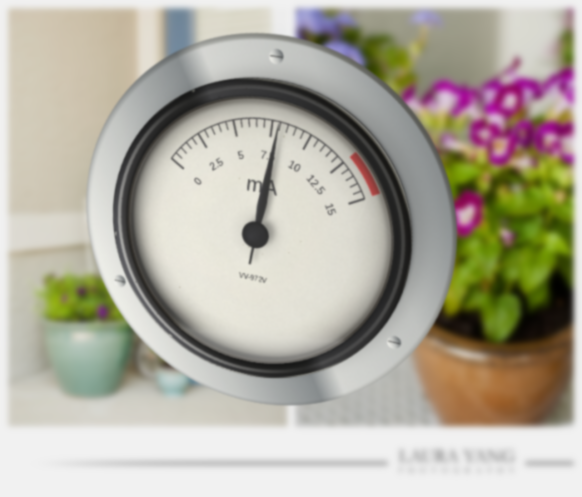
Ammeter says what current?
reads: 8 mA
